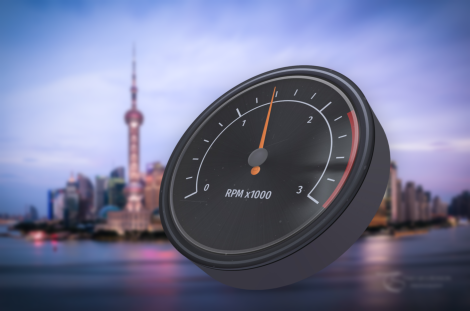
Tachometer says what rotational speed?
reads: 1400 rpm
